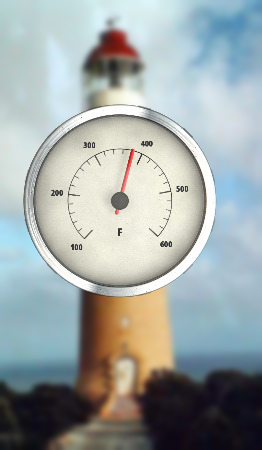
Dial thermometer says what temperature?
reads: 380 °F
